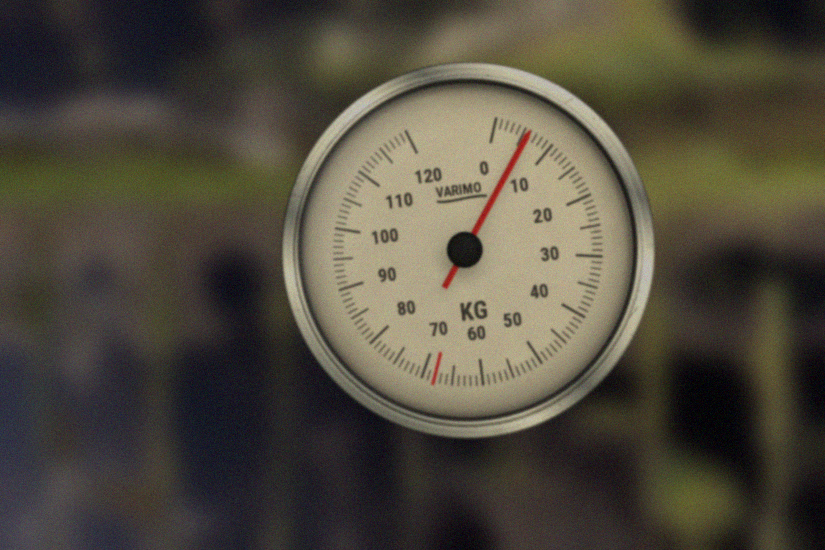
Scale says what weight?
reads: 6 kg
